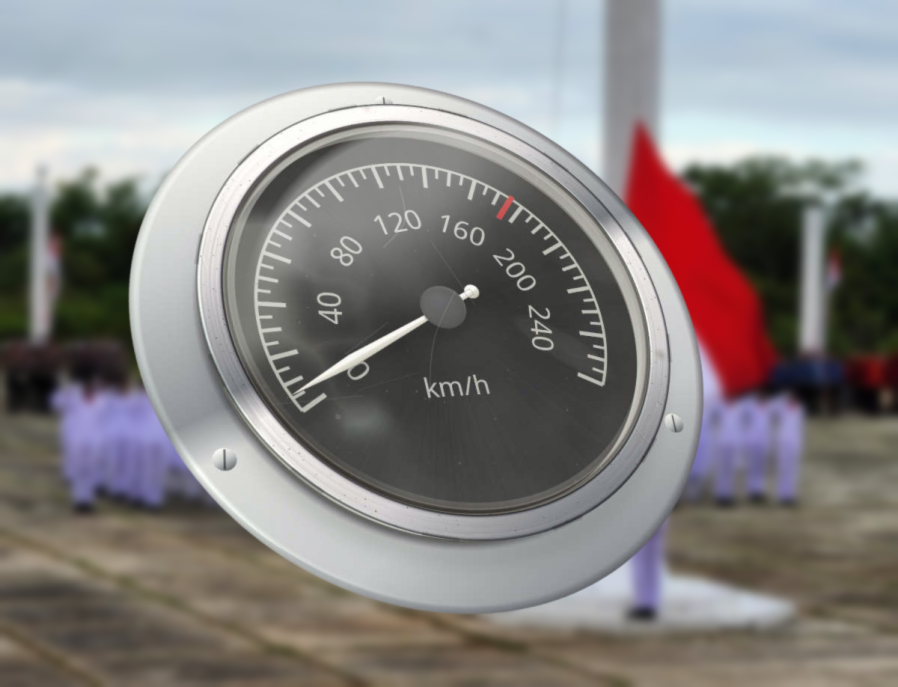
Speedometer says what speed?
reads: 5 km/h
